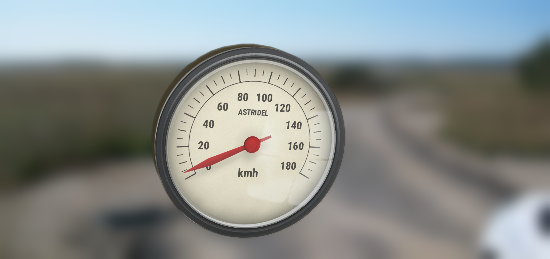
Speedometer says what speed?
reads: 5 km/h
